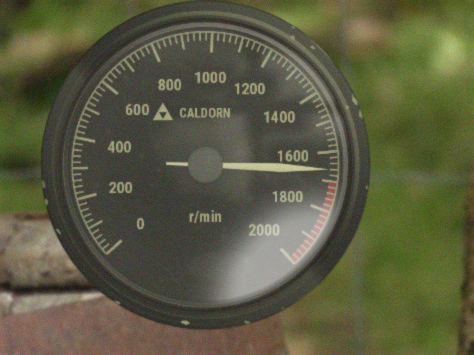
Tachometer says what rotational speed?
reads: 1660 rpm
